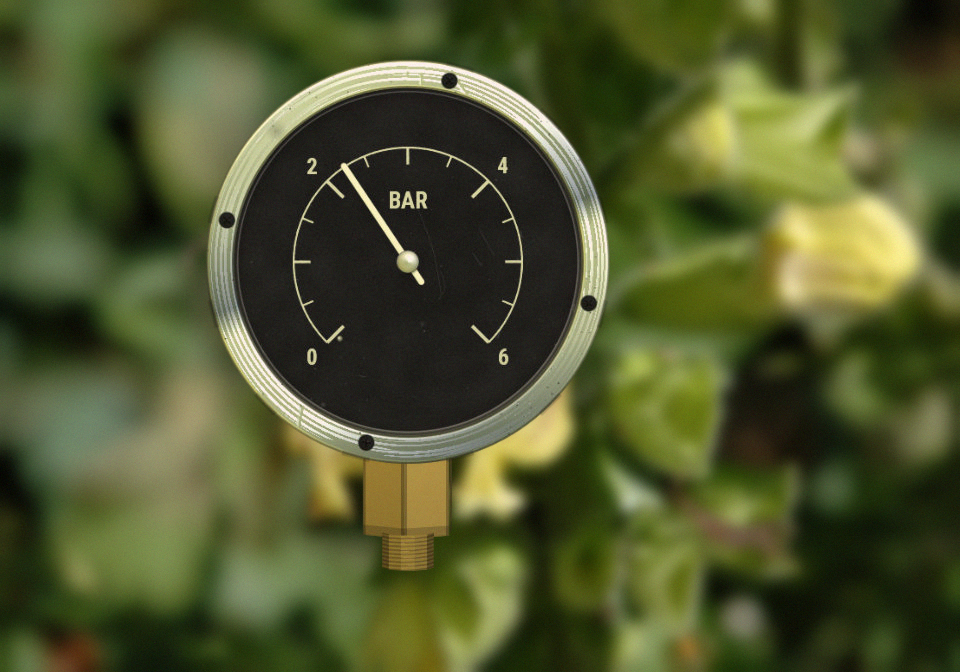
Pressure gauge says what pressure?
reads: 2.25 bar
